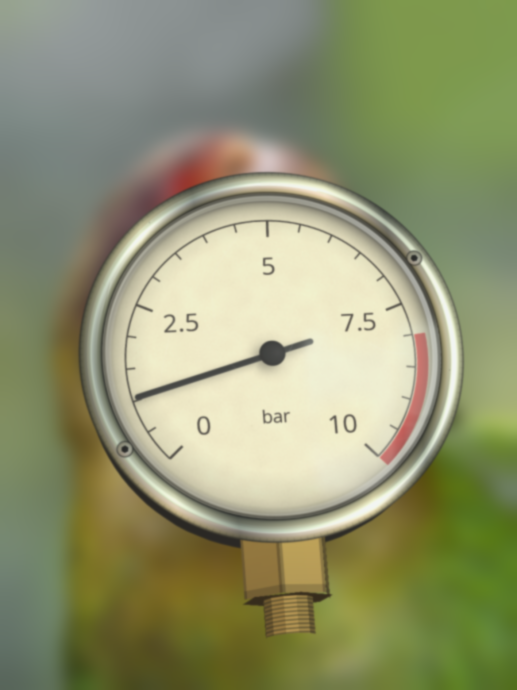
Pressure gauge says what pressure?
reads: 1 bar
